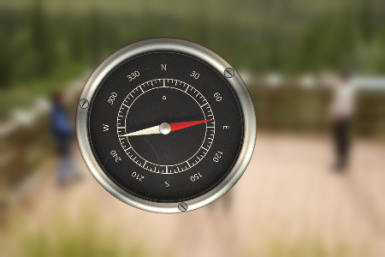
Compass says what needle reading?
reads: 80 °
